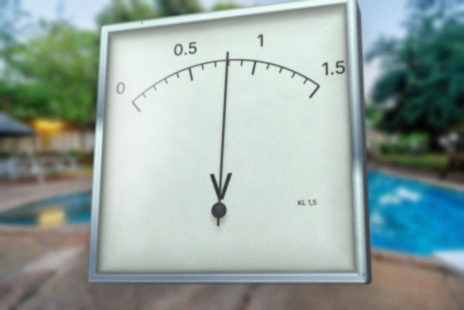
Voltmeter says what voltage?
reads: 0.8 V
